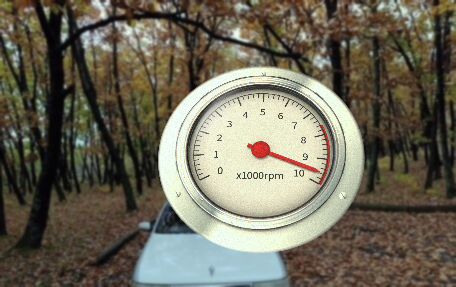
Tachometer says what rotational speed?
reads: 9600 rpm
